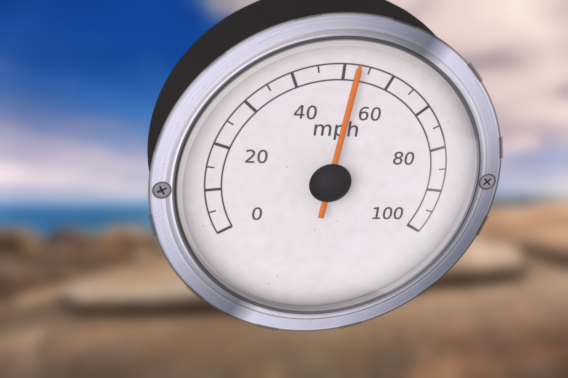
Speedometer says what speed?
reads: 52.5 mph
